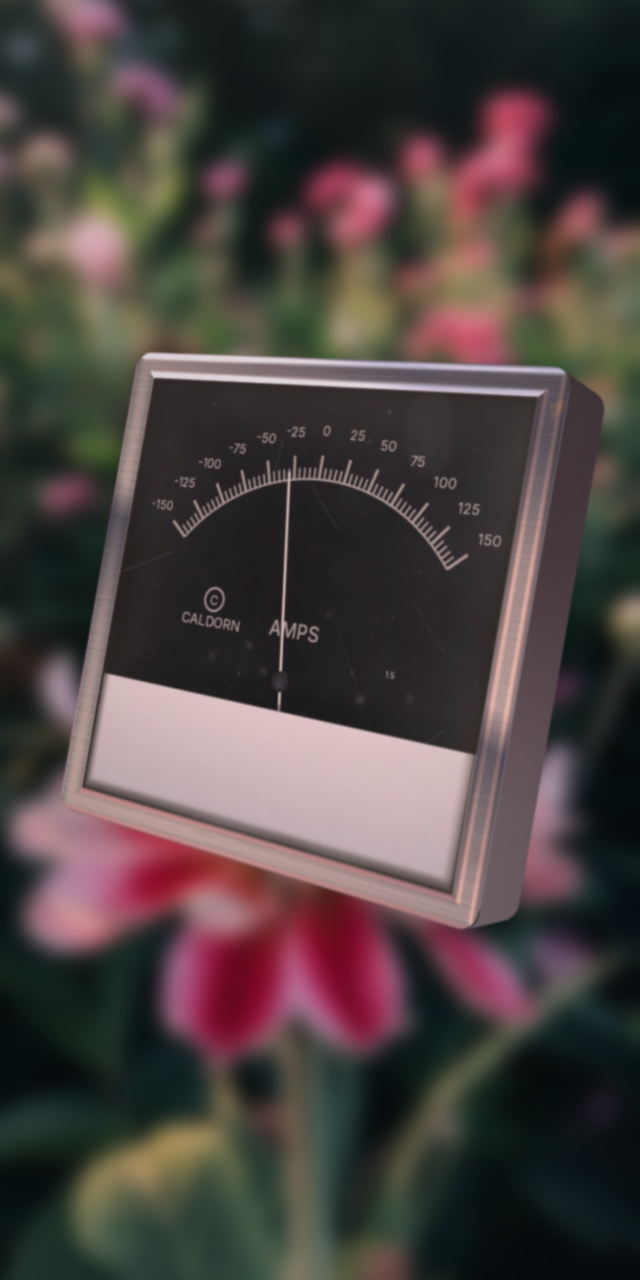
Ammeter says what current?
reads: -25 A
